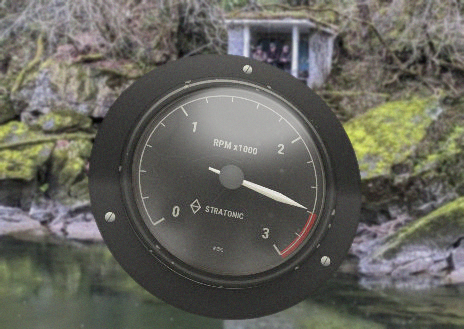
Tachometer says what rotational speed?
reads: 2600 rpm
